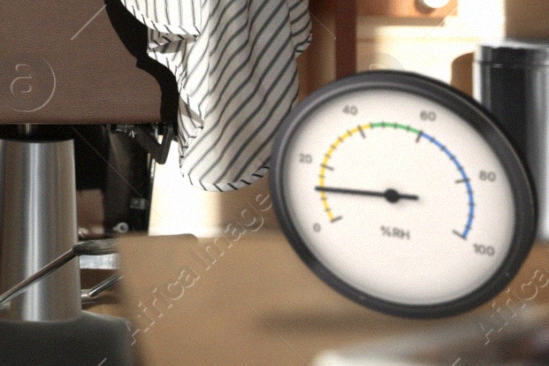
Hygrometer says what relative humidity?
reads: 12 %
